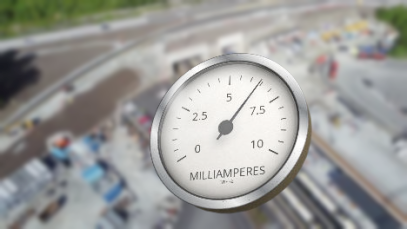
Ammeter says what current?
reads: 6.5 mA
